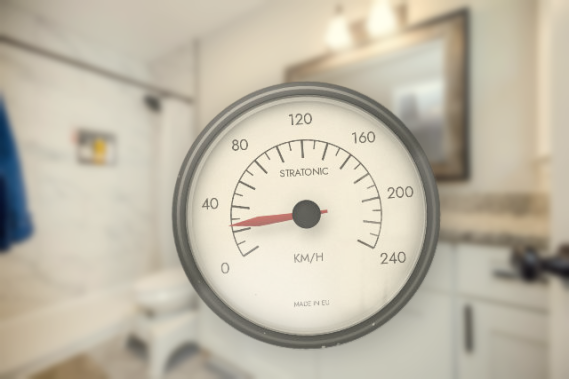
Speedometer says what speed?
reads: 25 km/h
